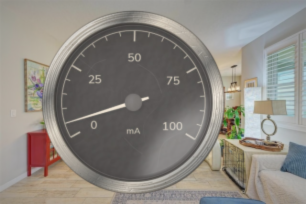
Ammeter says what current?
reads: 5 mA
